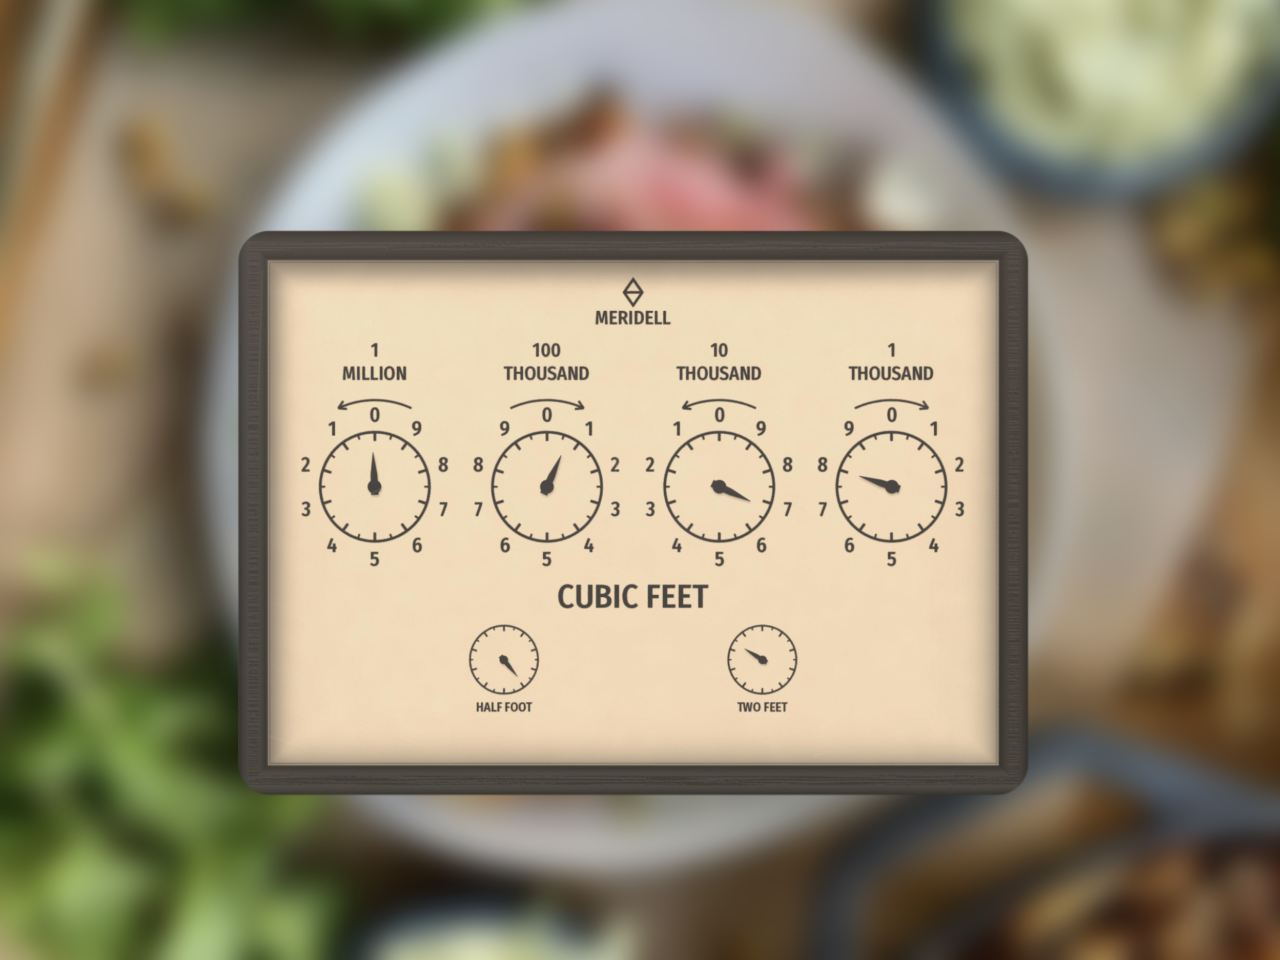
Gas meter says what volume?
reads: 6800 ft³
